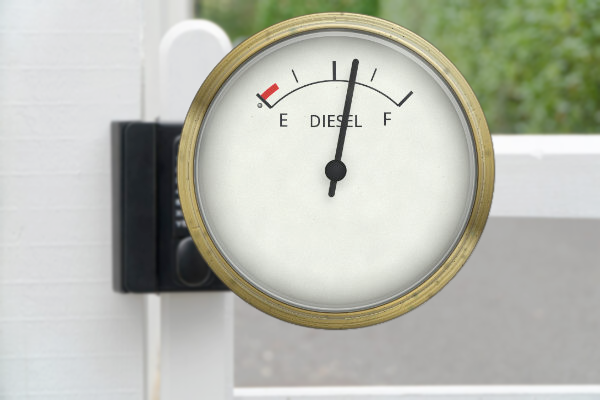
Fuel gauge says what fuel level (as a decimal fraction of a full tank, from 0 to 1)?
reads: 0.625
